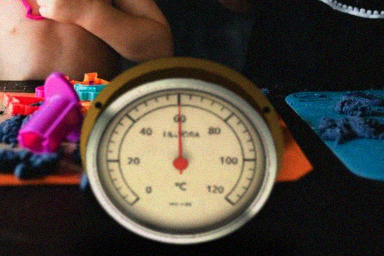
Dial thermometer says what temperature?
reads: 60 °C
